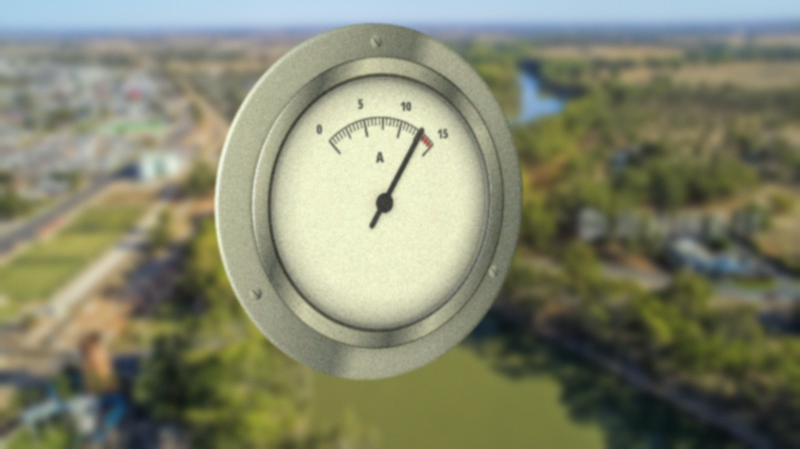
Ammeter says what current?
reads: 12.5 A
